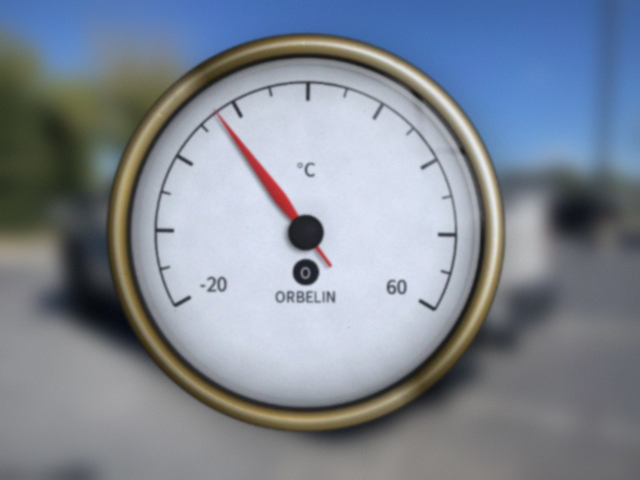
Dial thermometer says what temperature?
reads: 7.5 °C
